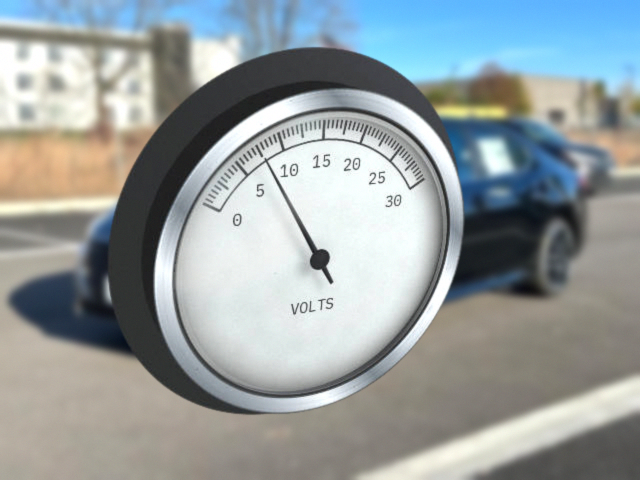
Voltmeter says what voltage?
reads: 7.5 V
